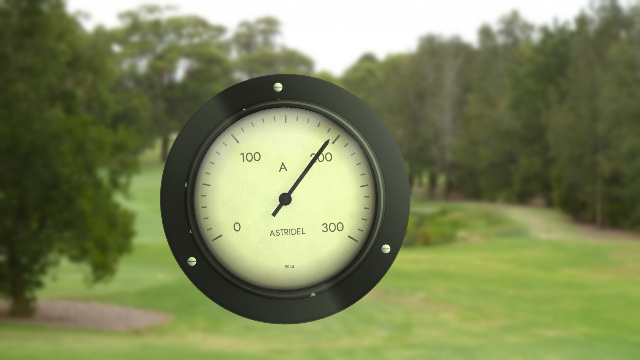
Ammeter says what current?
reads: 195 A
